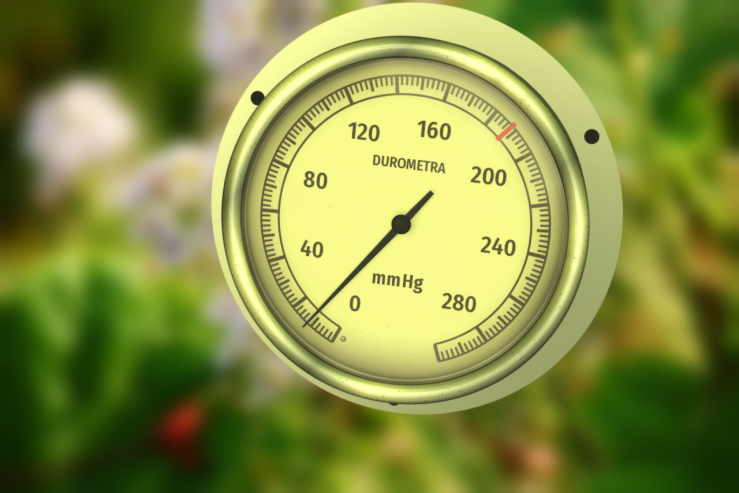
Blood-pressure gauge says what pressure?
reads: 12 mmHg
